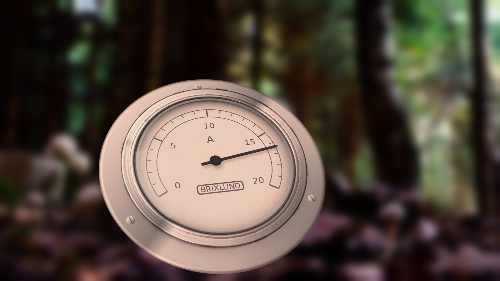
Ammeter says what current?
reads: 16.5 A
